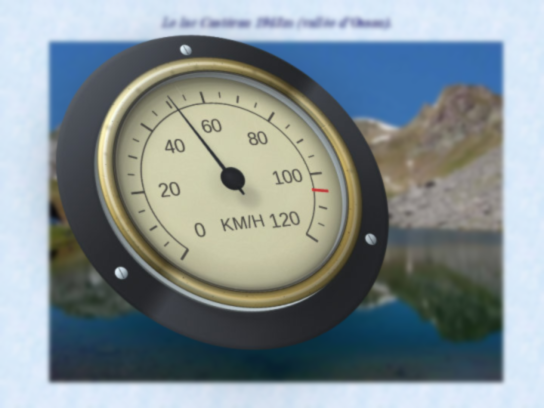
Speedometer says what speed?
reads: 50 km/h
